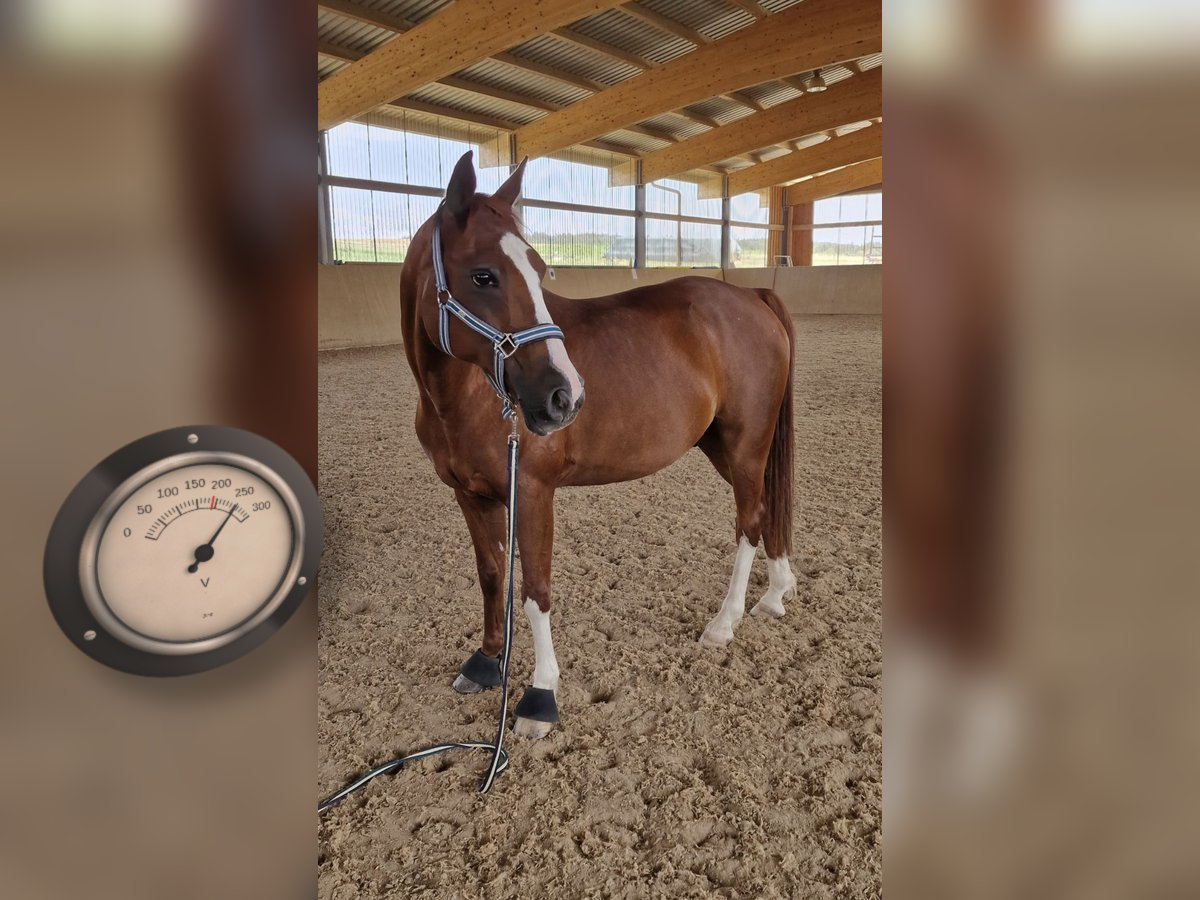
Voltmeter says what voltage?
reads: 250 V
